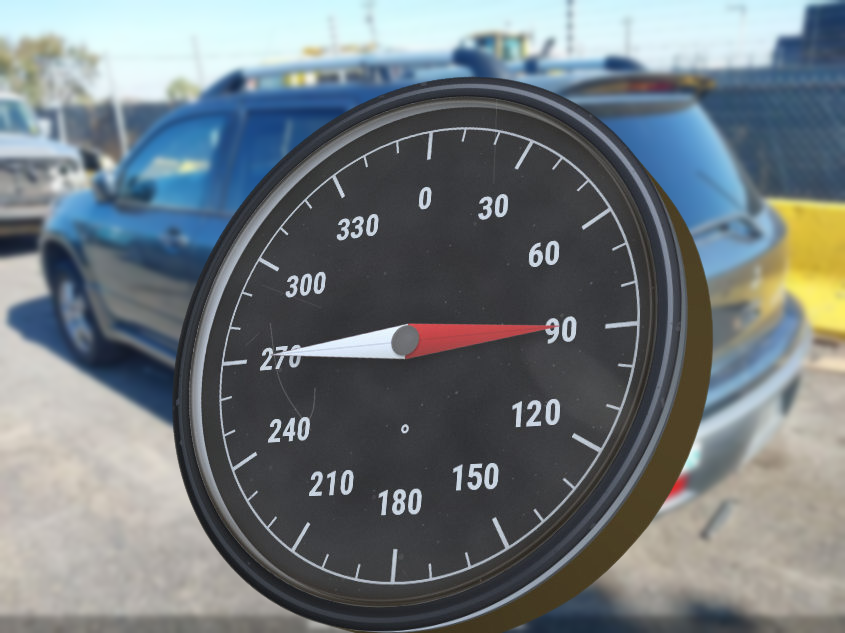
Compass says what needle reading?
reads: 90 °
